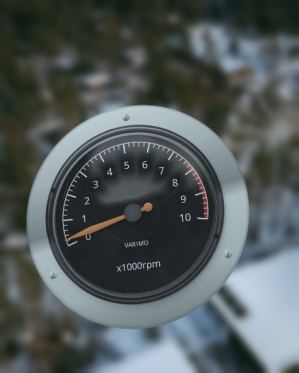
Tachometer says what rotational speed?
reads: 200 rpm
